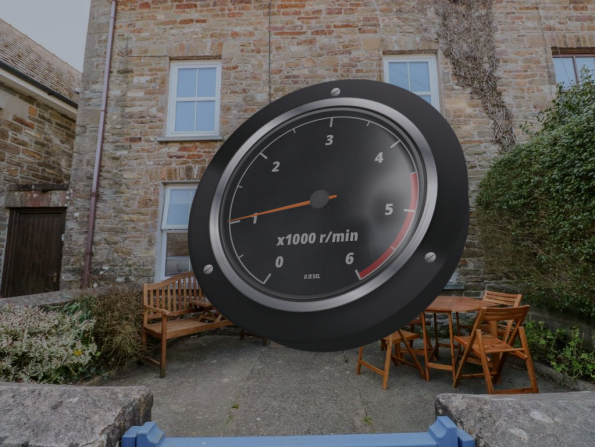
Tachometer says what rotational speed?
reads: 1000 rpm
